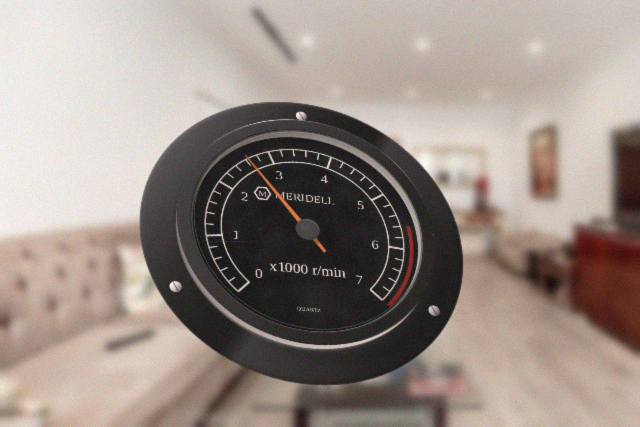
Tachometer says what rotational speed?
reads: 2600 rpm
